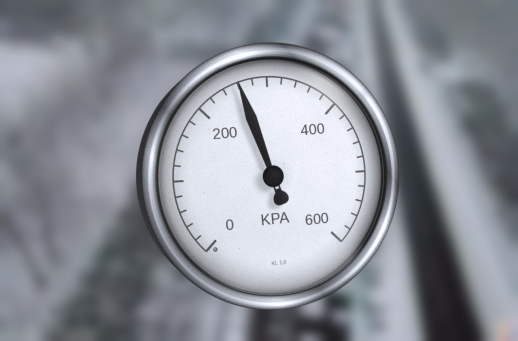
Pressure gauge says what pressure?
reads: 260 kPa
